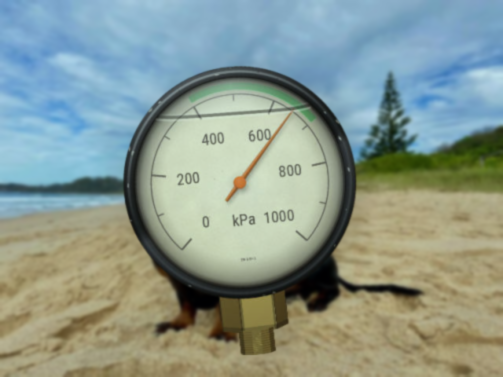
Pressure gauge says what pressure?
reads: 650 kPa
